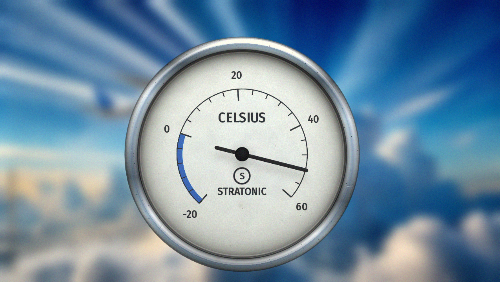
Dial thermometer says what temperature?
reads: 52 °C
